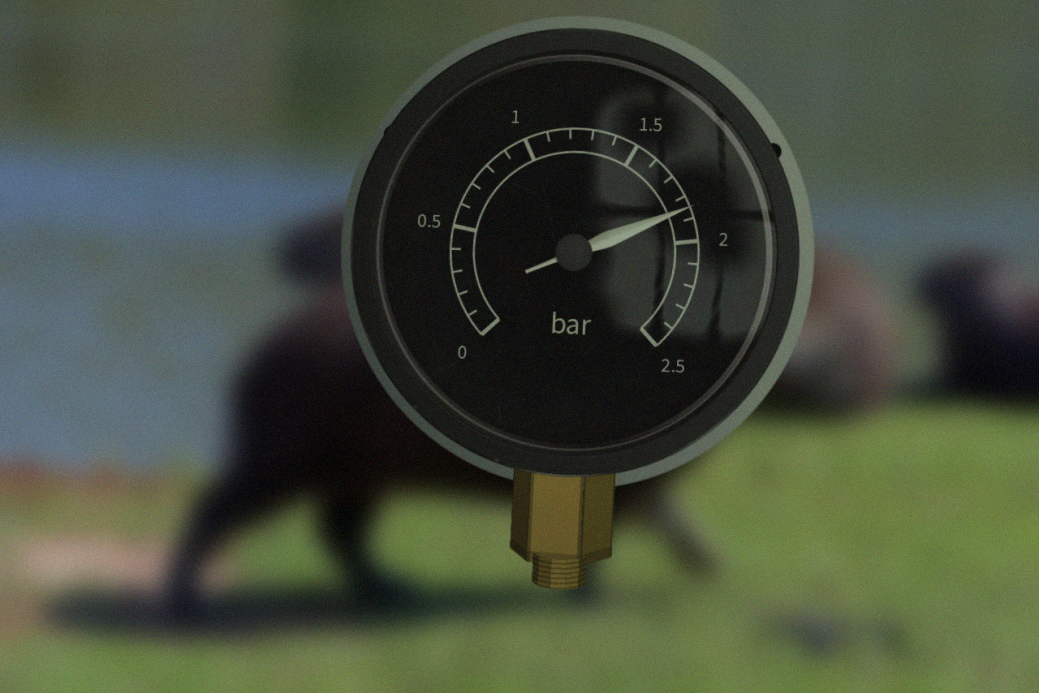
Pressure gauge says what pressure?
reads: 1.85 bar
